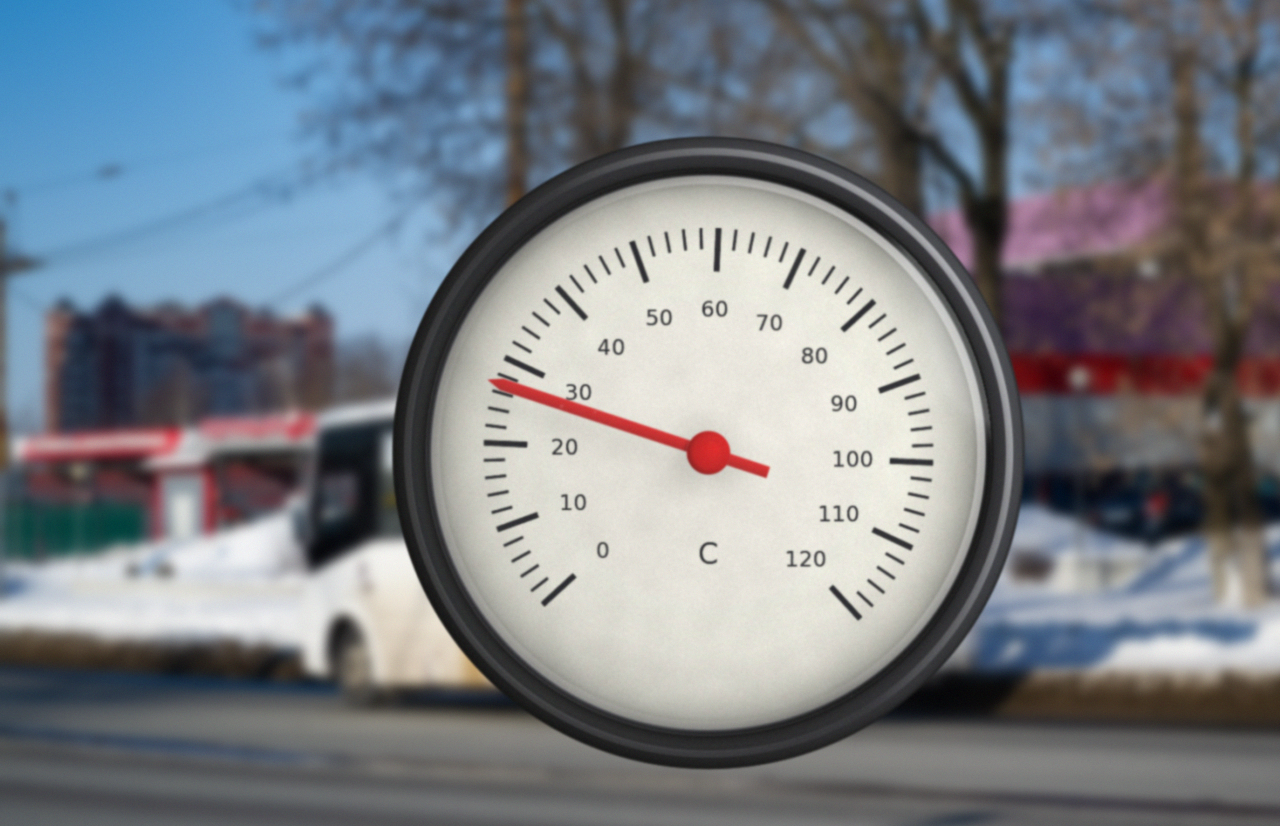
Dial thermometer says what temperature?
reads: 27 °C
